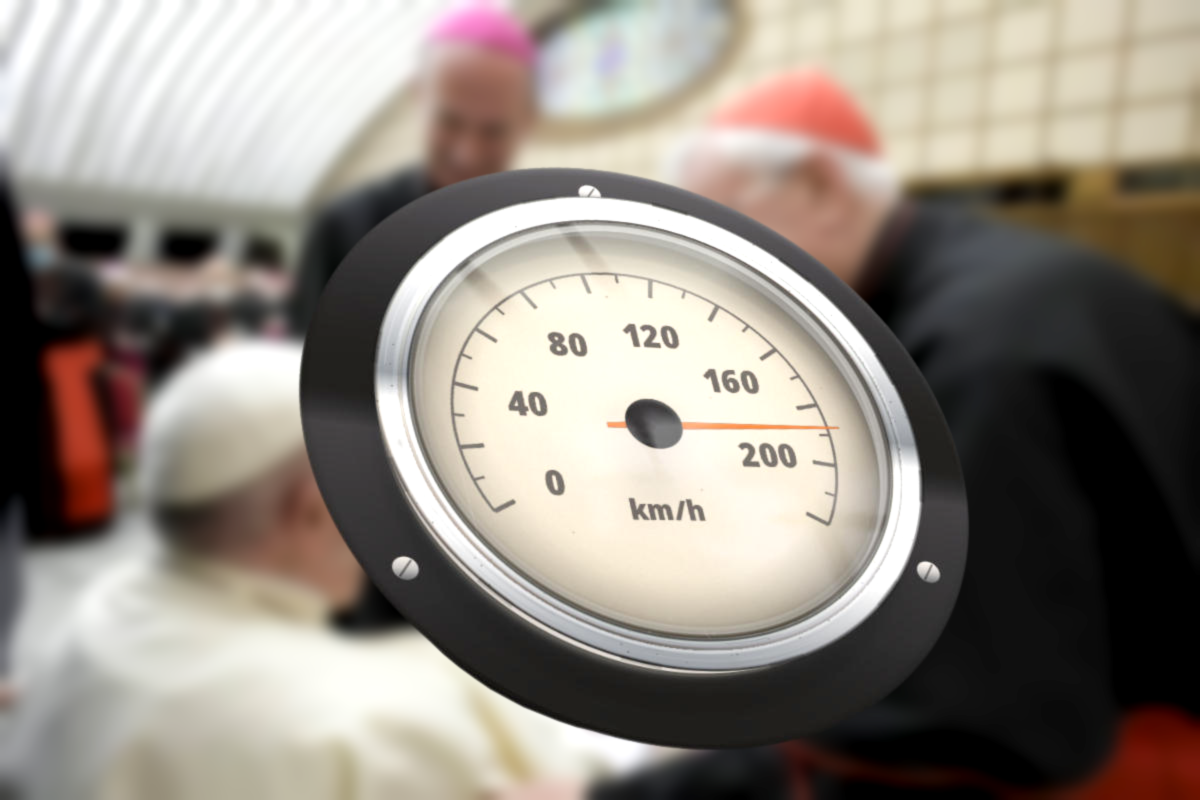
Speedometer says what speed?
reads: 190 km/h
